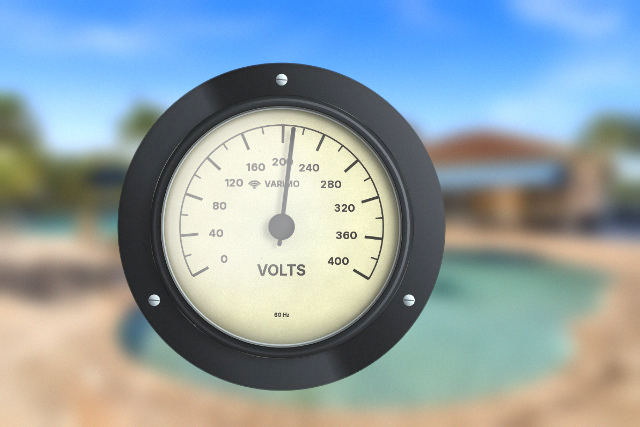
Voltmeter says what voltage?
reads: 210 V
